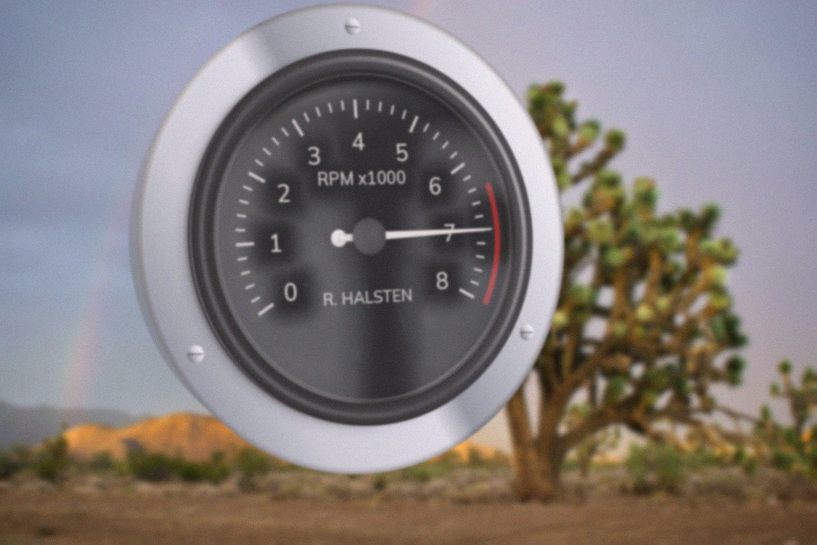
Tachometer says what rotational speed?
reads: 7000 rpm
